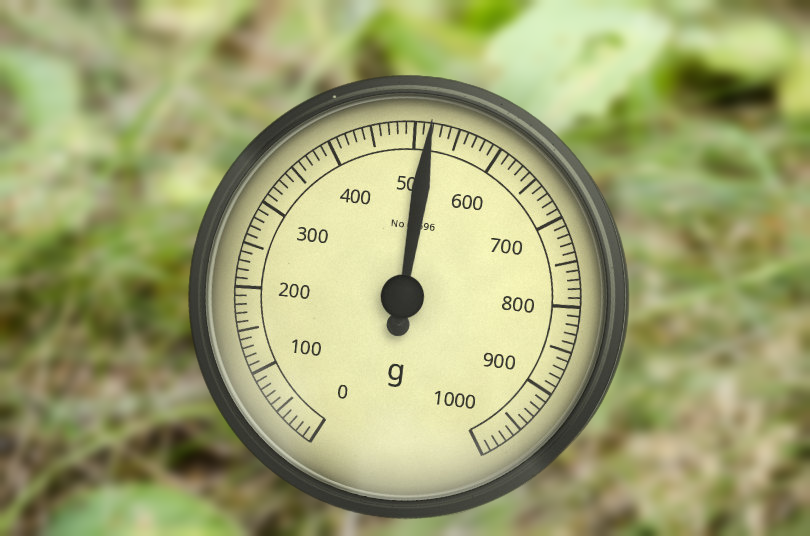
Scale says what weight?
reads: 520 g
